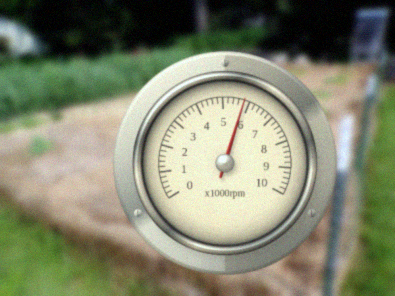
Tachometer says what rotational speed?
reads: 5800 rpm
